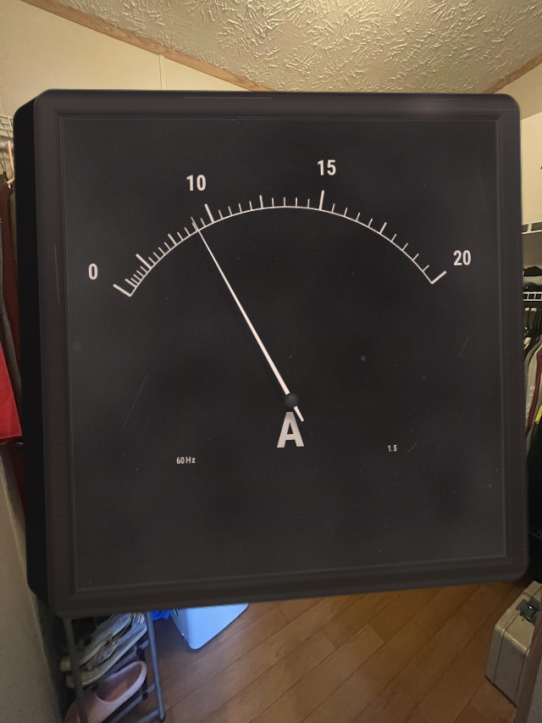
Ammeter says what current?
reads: 9 A
